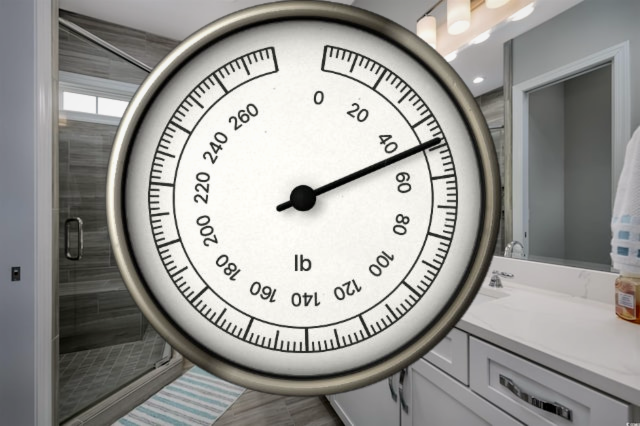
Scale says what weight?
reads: 48 lb
